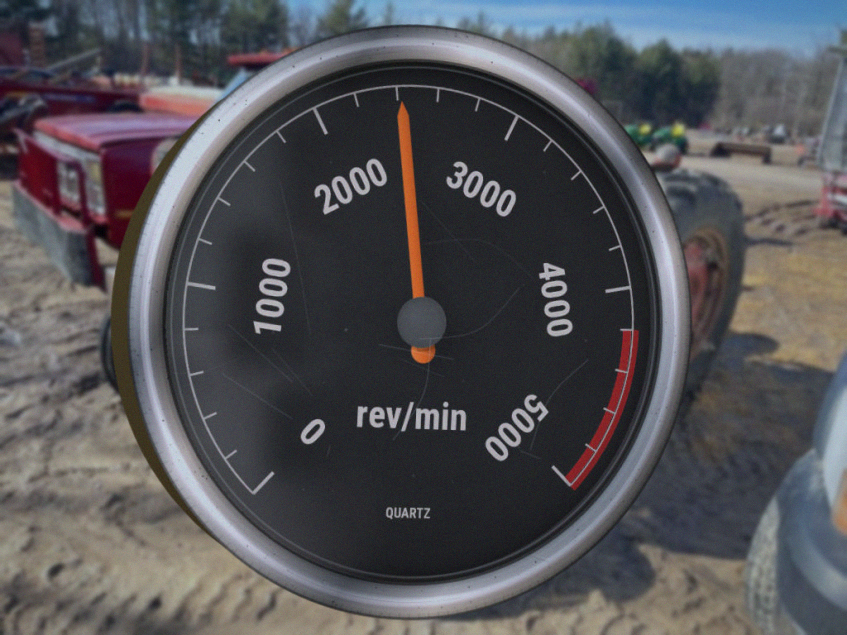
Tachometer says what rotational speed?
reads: 2400 rpm
